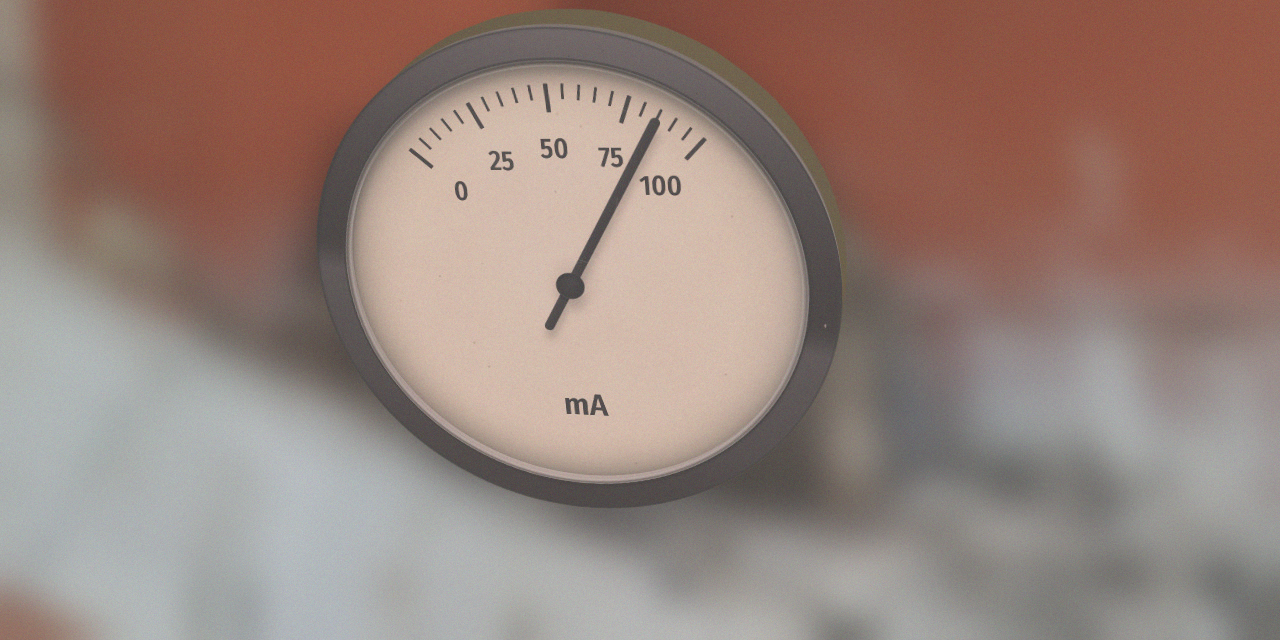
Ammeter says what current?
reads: 85 mA
